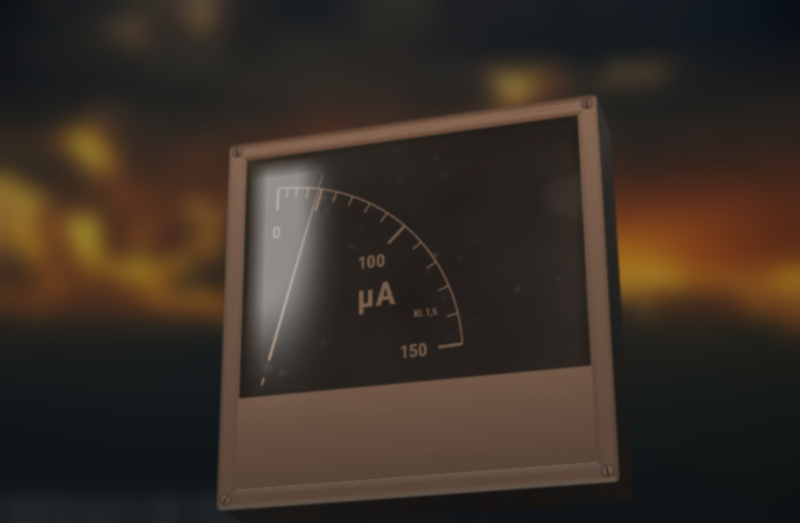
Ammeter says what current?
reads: 50 µA
